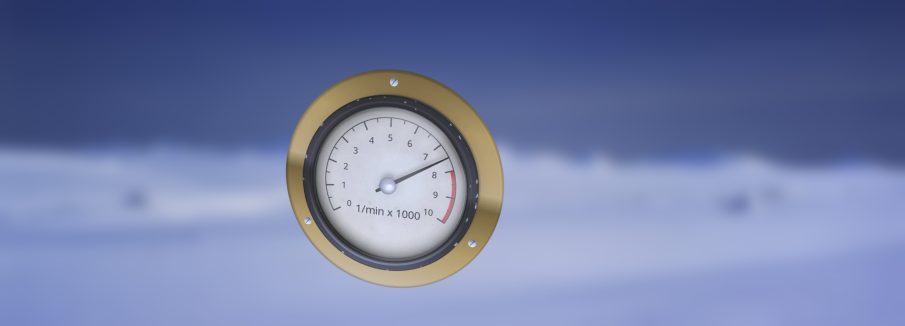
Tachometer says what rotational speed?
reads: 7500 rpm
